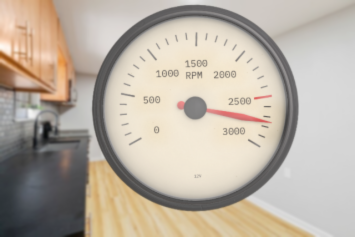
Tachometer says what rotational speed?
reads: 2750 rpm
